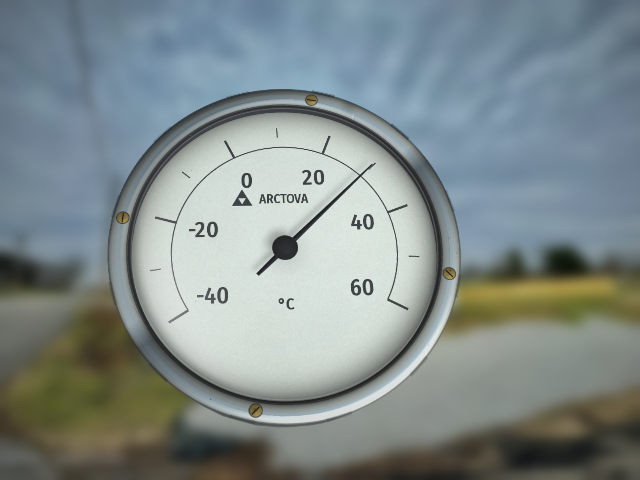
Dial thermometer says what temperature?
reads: 30 °C
